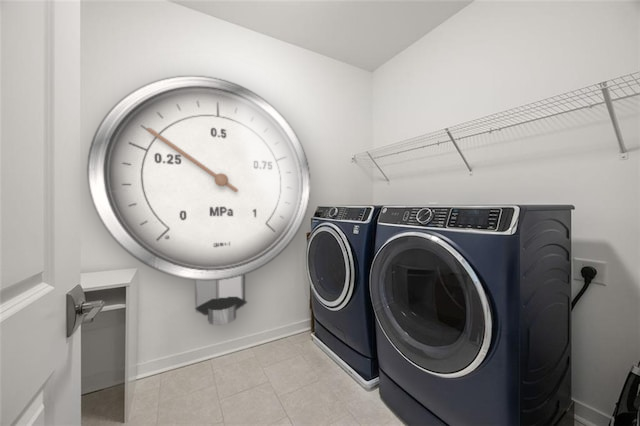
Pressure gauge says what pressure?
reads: 0.3 MPa
